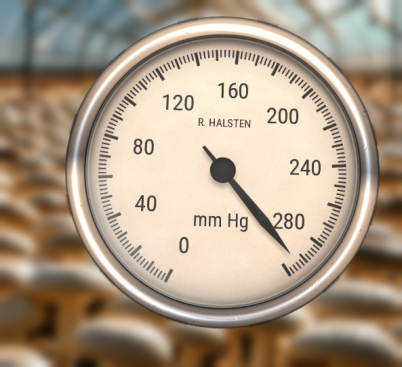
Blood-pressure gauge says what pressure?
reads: 294 mmHg
